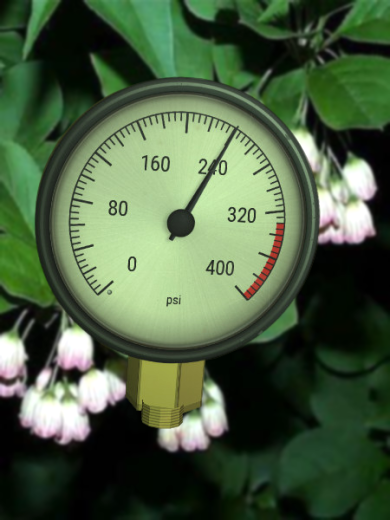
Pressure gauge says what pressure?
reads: 240 psi
